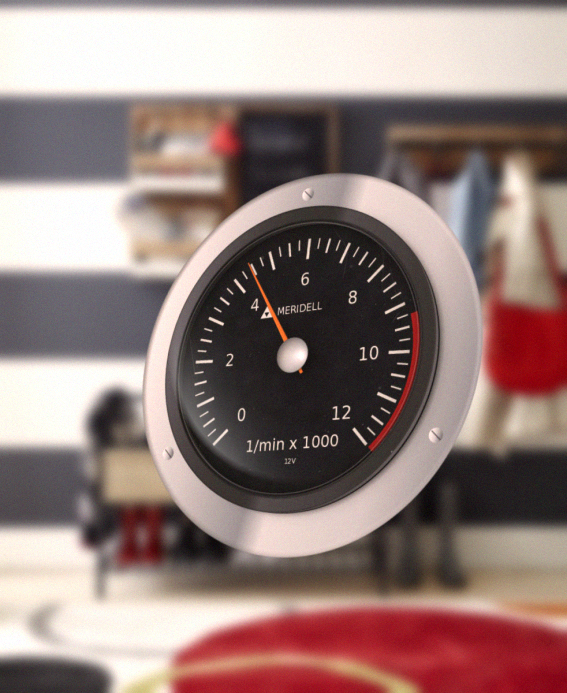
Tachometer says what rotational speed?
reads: 4500 rpm
